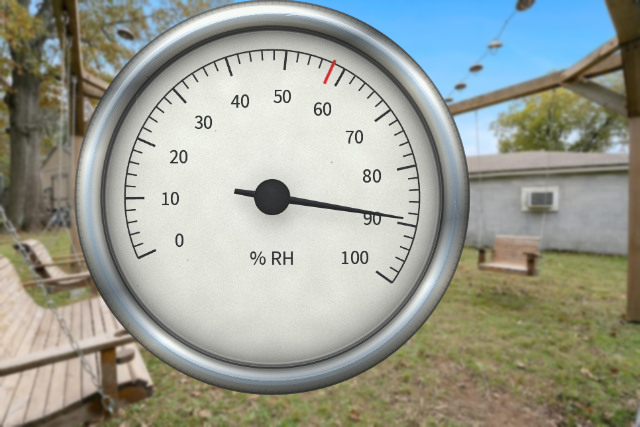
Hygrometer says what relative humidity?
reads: 89 %
